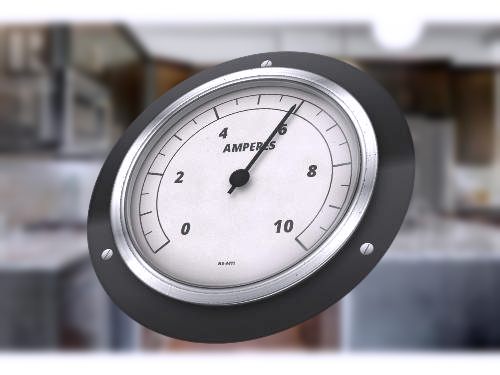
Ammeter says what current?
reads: 6 A
